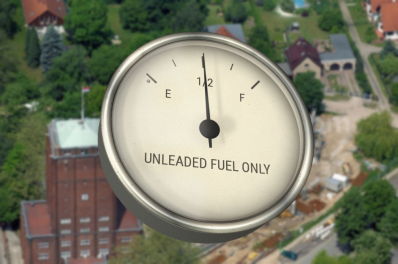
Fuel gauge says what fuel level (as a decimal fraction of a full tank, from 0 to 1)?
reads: 0.5
